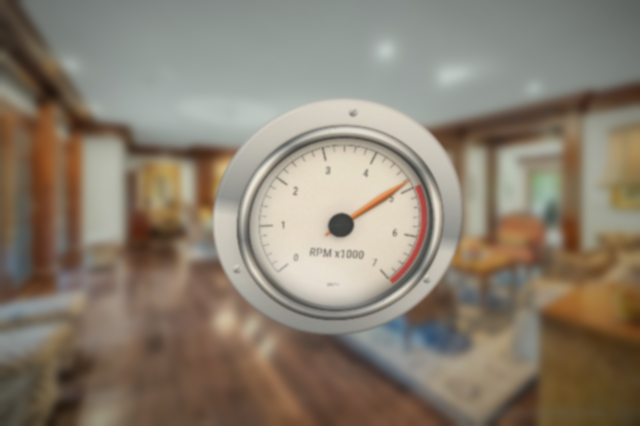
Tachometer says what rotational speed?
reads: 4800 rpm
